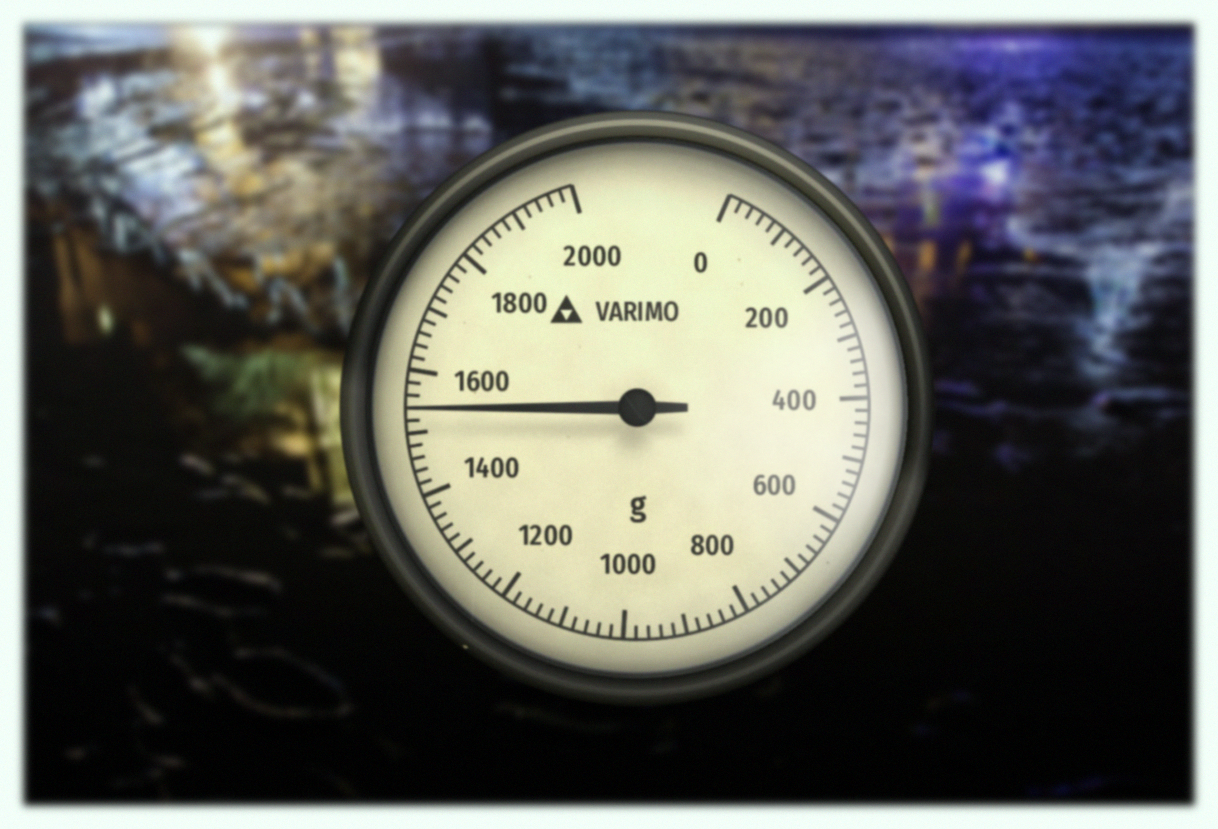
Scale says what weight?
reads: 1540 g
